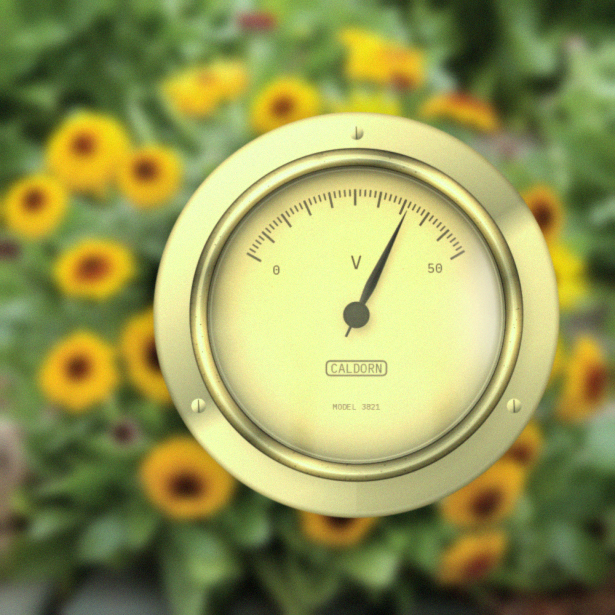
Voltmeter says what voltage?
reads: 36 V
